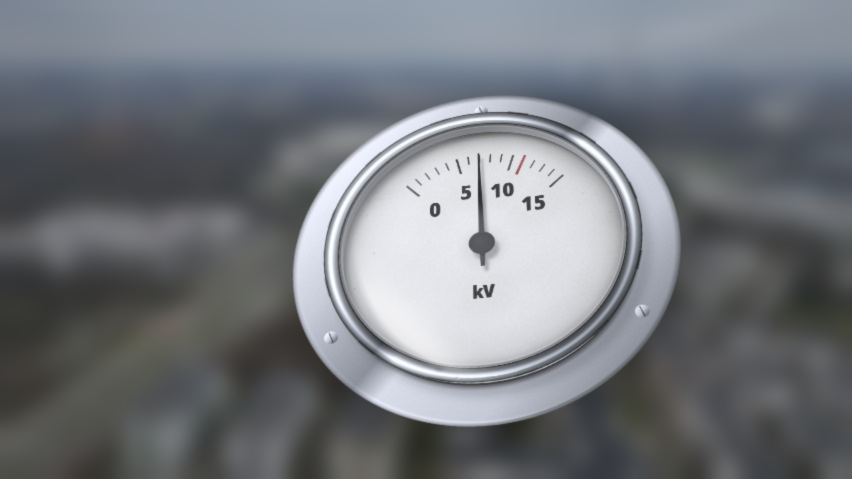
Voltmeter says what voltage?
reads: 7 kV
